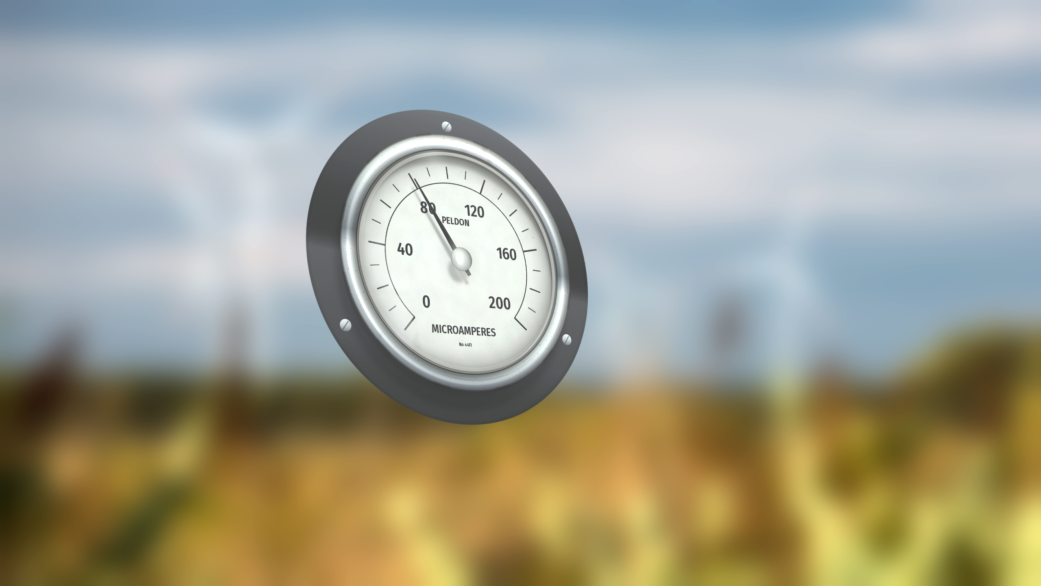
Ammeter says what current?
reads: 80 µA
